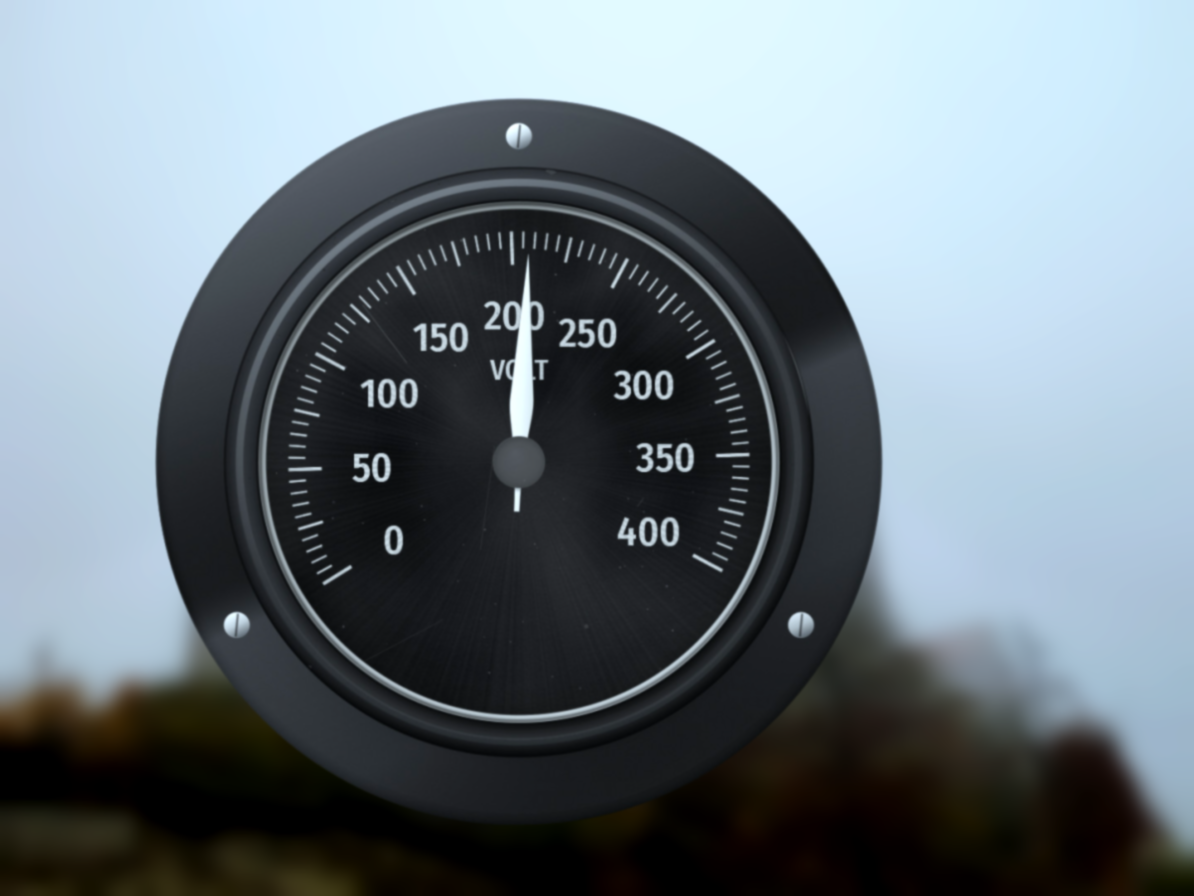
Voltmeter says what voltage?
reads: 207.5 V
